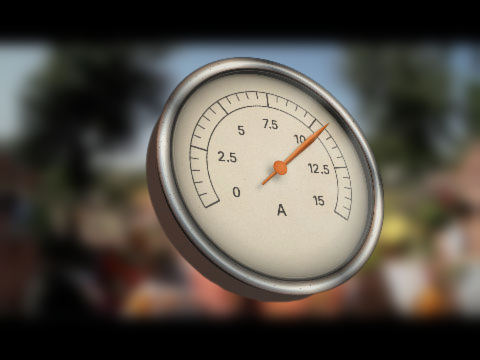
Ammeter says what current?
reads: 10.5 A
